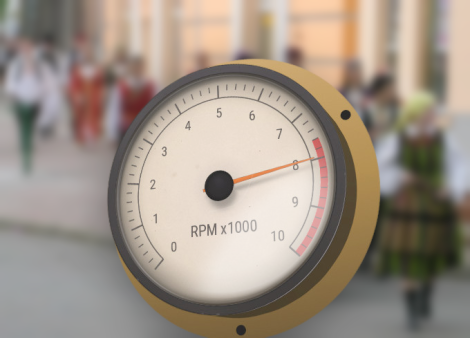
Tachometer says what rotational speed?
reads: 8000 rpm
